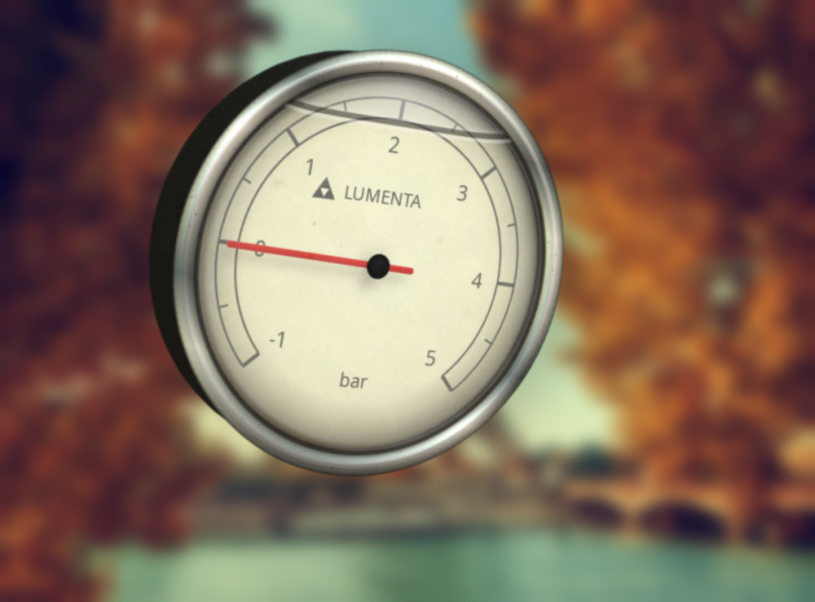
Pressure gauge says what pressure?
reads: 0 bar
